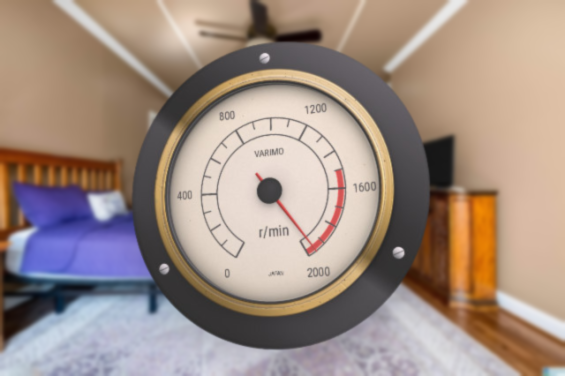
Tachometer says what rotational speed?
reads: 1950 rpm
